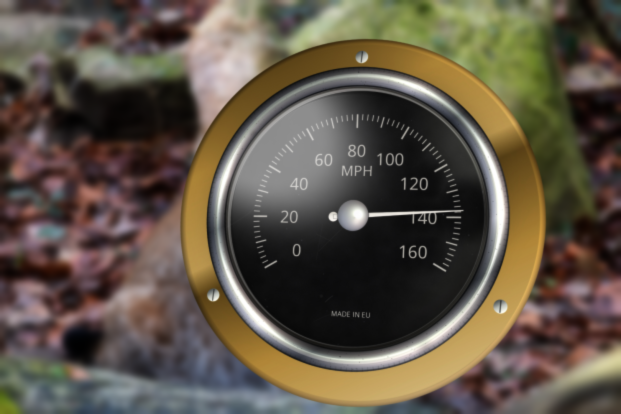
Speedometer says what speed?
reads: 138 mph
